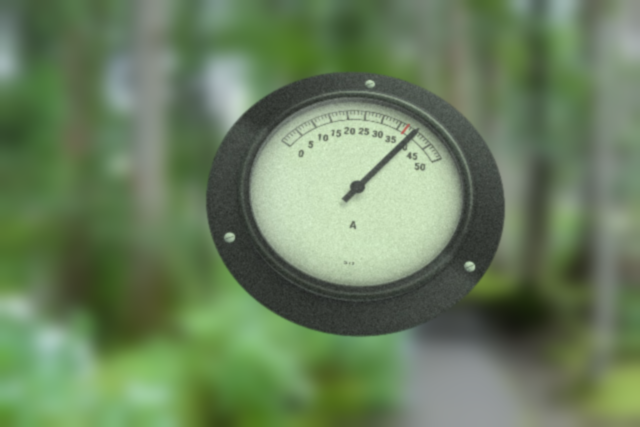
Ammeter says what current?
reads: 40 A
